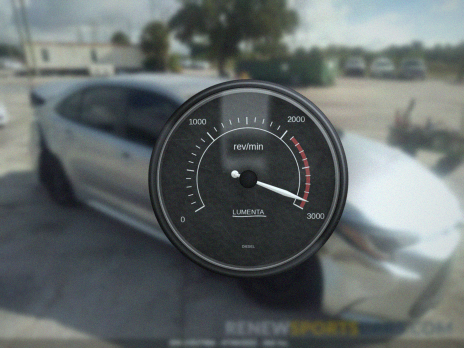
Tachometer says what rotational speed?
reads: 2900 rpm
